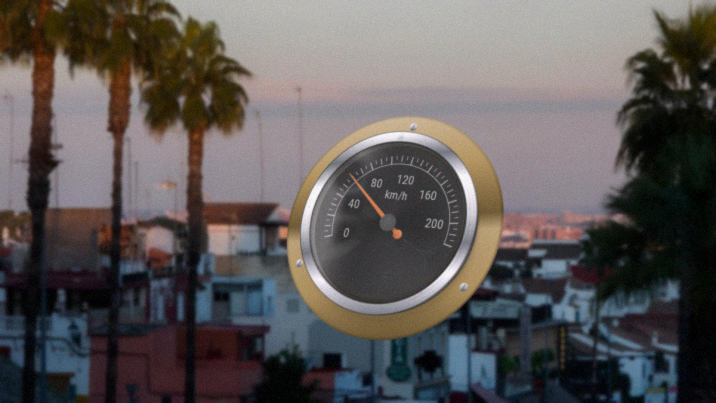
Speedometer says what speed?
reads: 60 km/h
